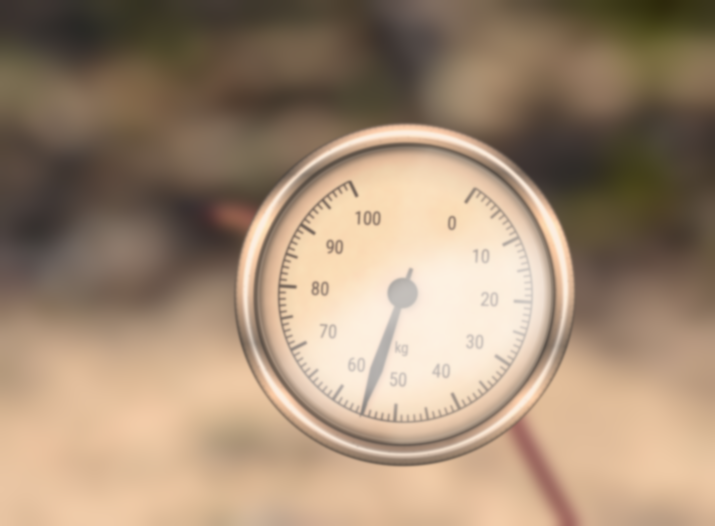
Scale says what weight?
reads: 55 kg
